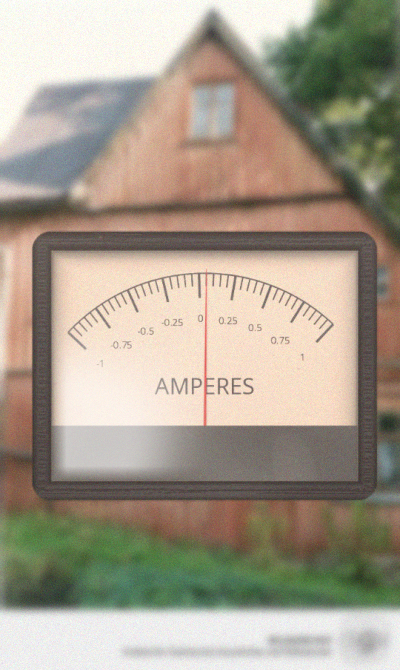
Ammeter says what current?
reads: 0.05 A
